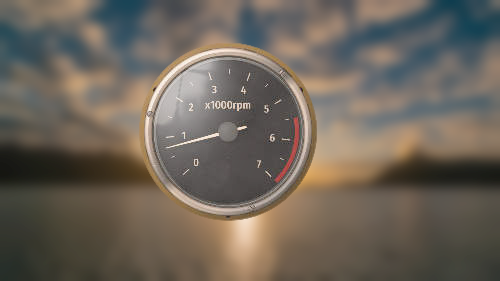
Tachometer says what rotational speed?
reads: 750 rpm
